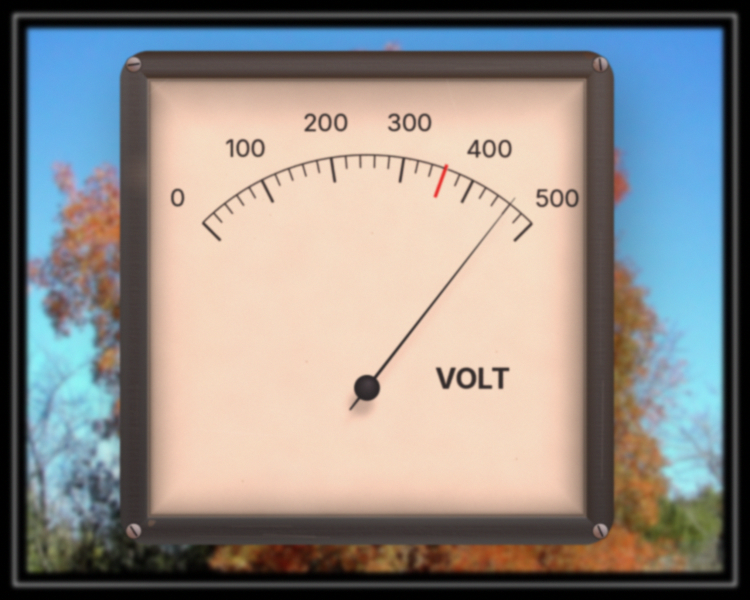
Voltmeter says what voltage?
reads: 460 V
